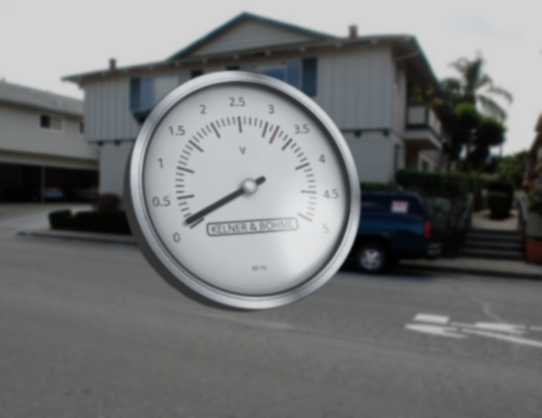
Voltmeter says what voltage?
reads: 0.1 V
